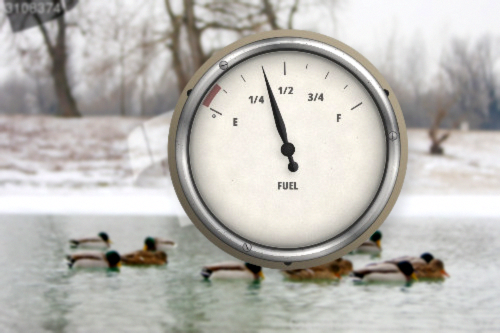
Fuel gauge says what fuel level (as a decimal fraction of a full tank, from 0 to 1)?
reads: 0.375
